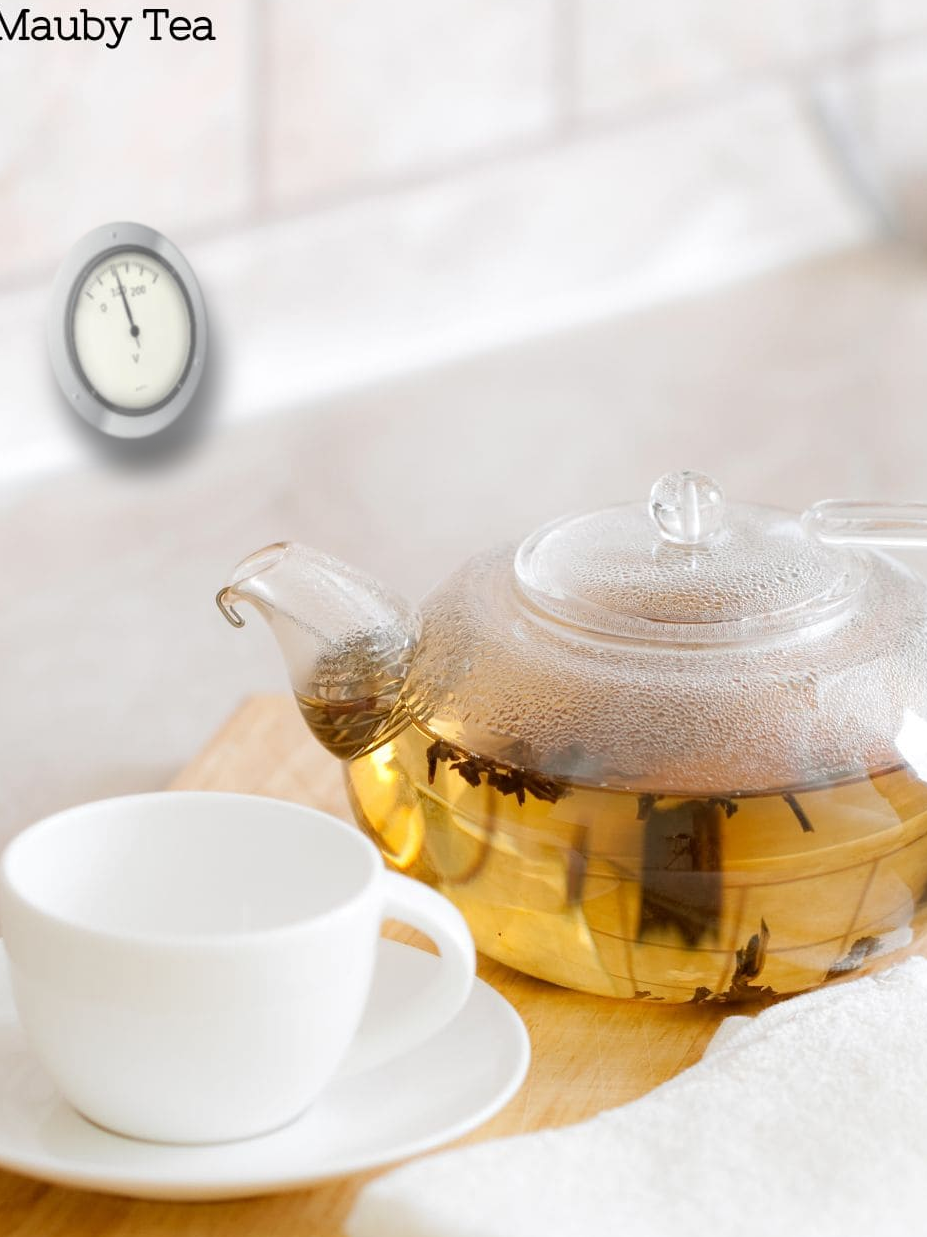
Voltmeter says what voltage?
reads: 100 V
